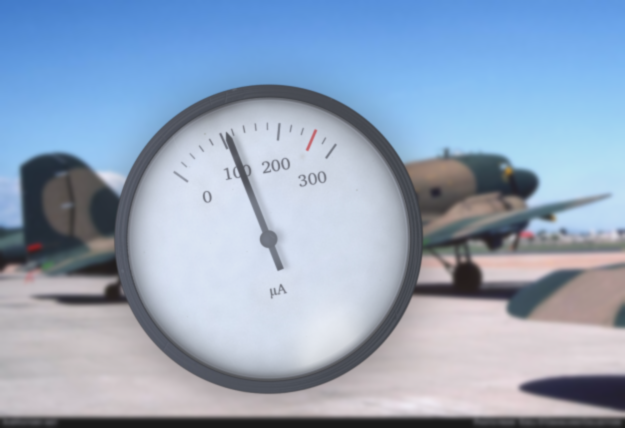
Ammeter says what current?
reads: 110 µA
